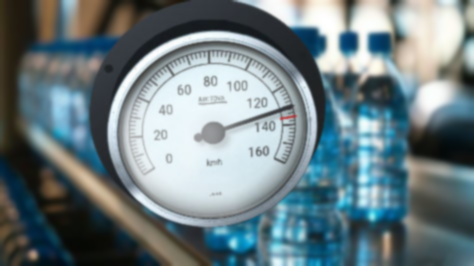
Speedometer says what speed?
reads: 130 km/h
